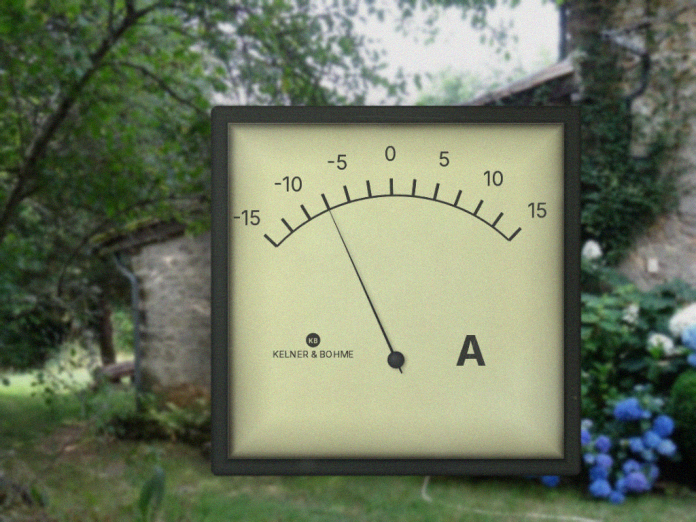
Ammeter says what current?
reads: -7.5 A
